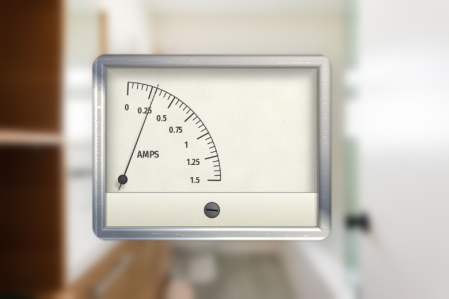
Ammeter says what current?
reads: 0.3 A
